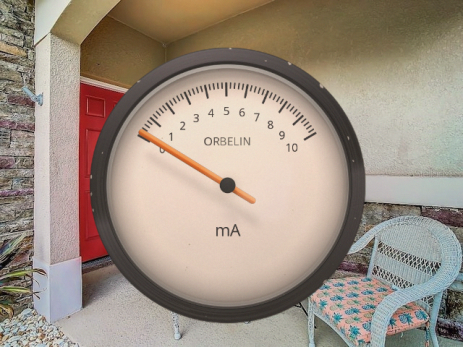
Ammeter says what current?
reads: 0.2 mA
